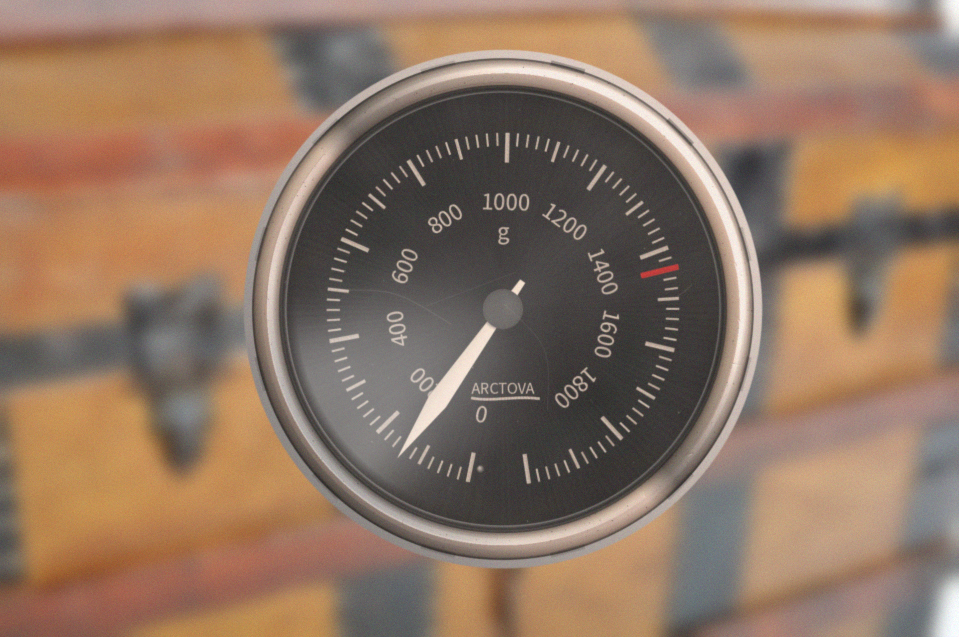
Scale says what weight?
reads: 140 g
